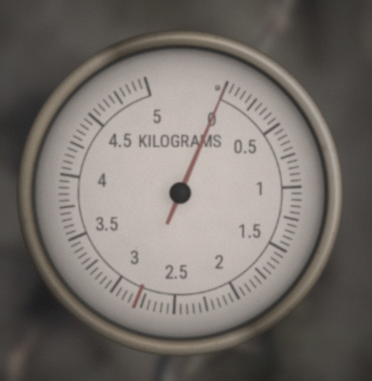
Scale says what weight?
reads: 0 kg
